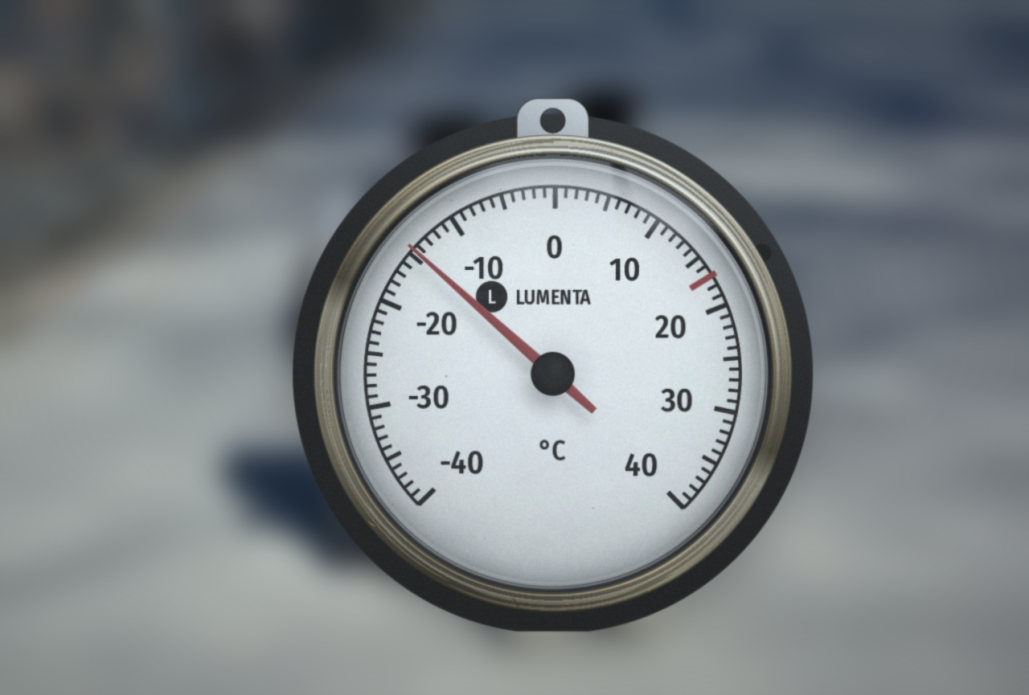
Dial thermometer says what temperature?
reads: -14.5 °C
